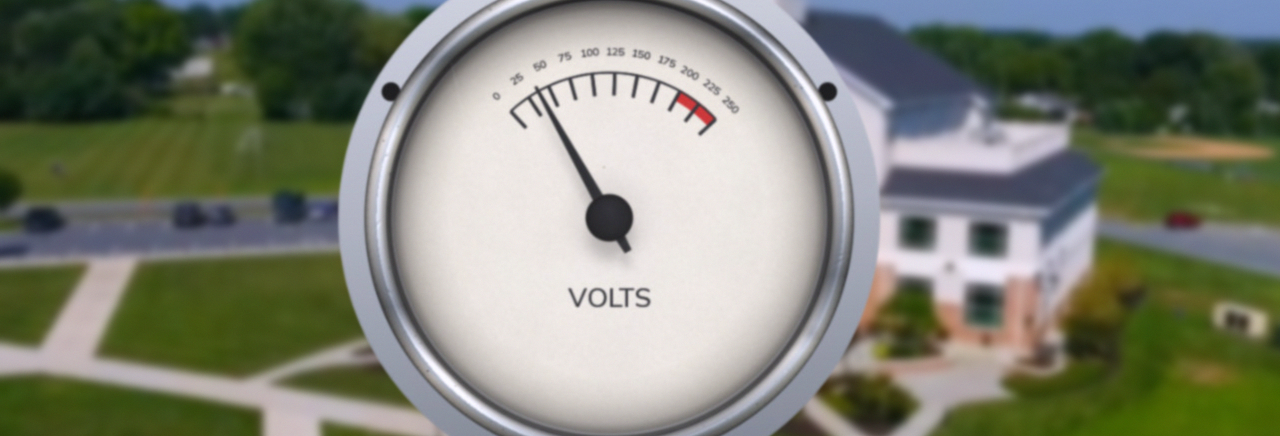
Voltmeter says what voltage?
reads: 37.5 V
